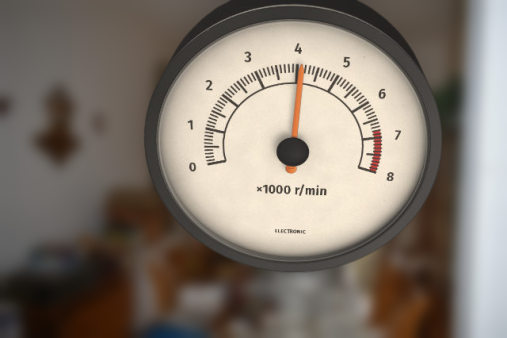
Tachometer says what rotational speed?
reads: 4100 rpm
